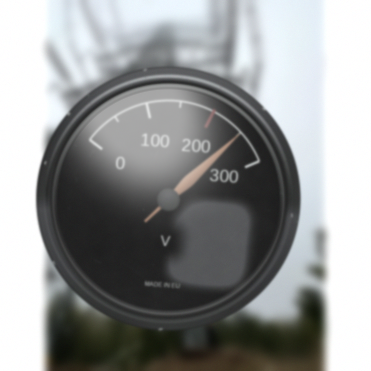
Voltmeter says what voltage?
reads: 250 V
